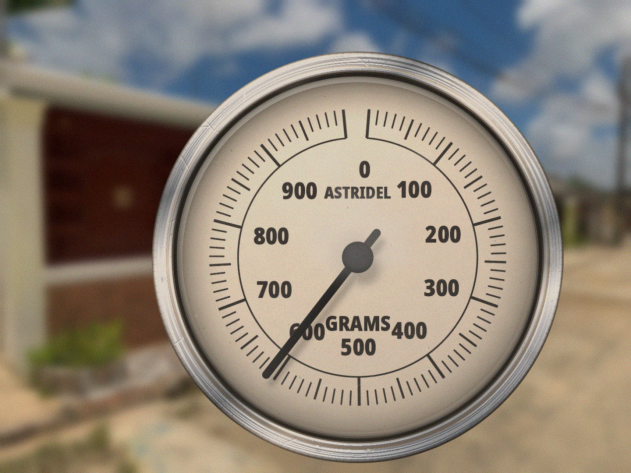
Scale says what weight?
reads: 610 g
